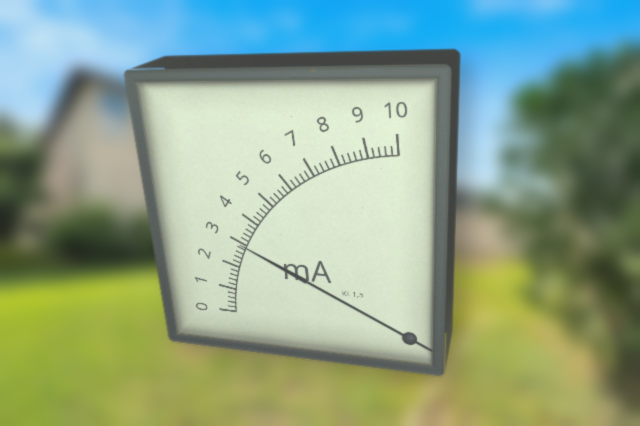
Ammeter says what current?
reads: 3 mA
